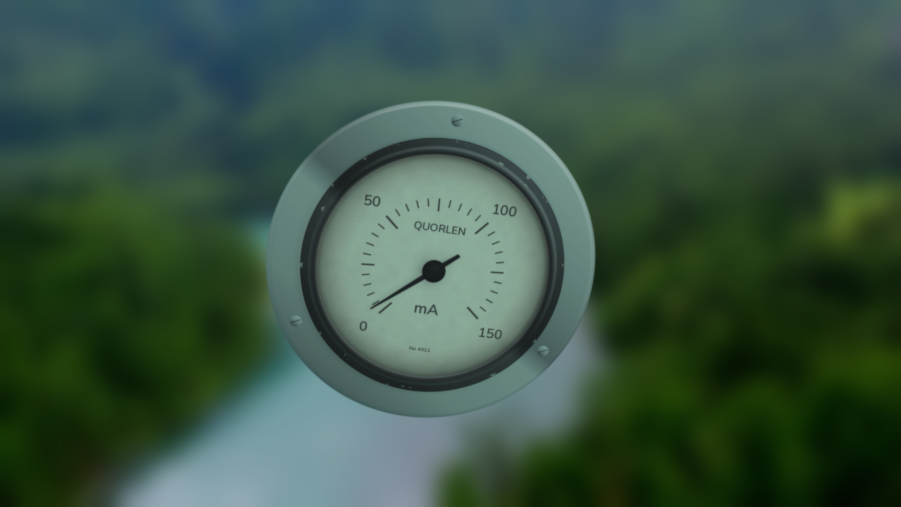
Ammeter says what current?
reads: 5 mA
